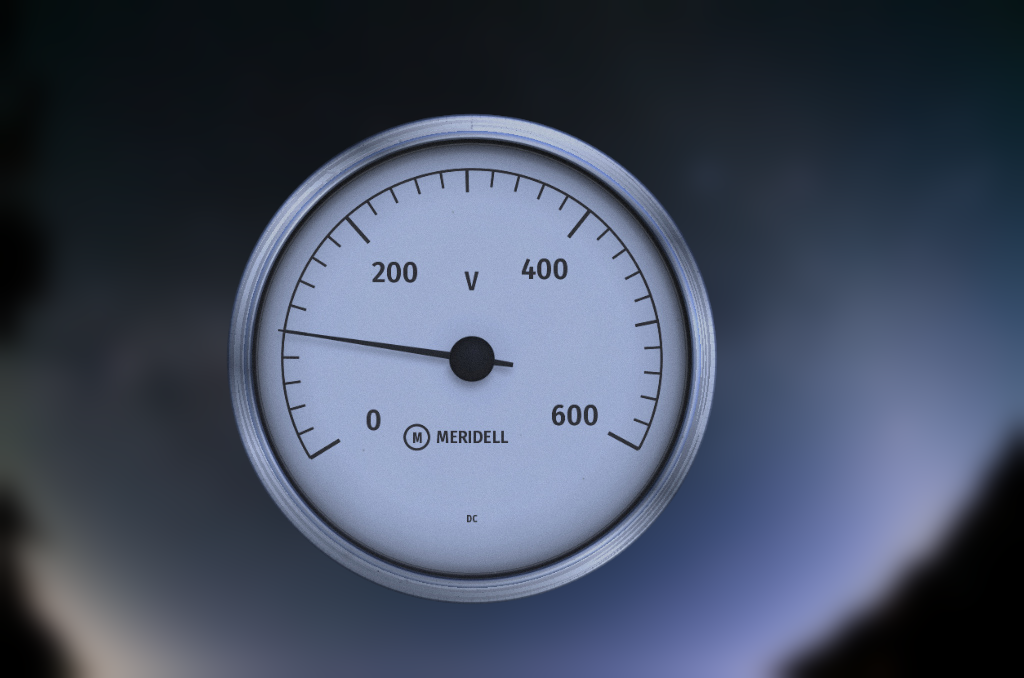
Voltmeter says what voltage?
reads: 100 V
